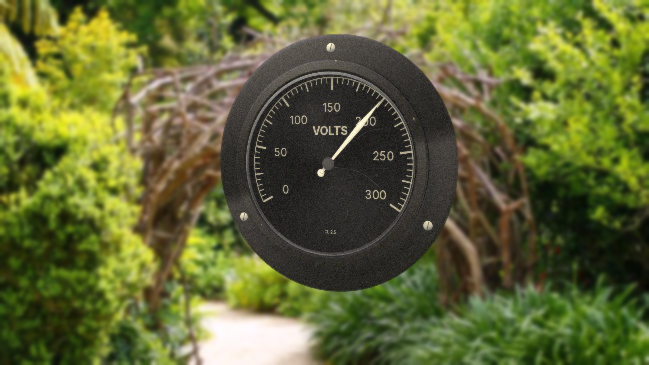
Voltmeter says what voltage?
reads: 200 V
